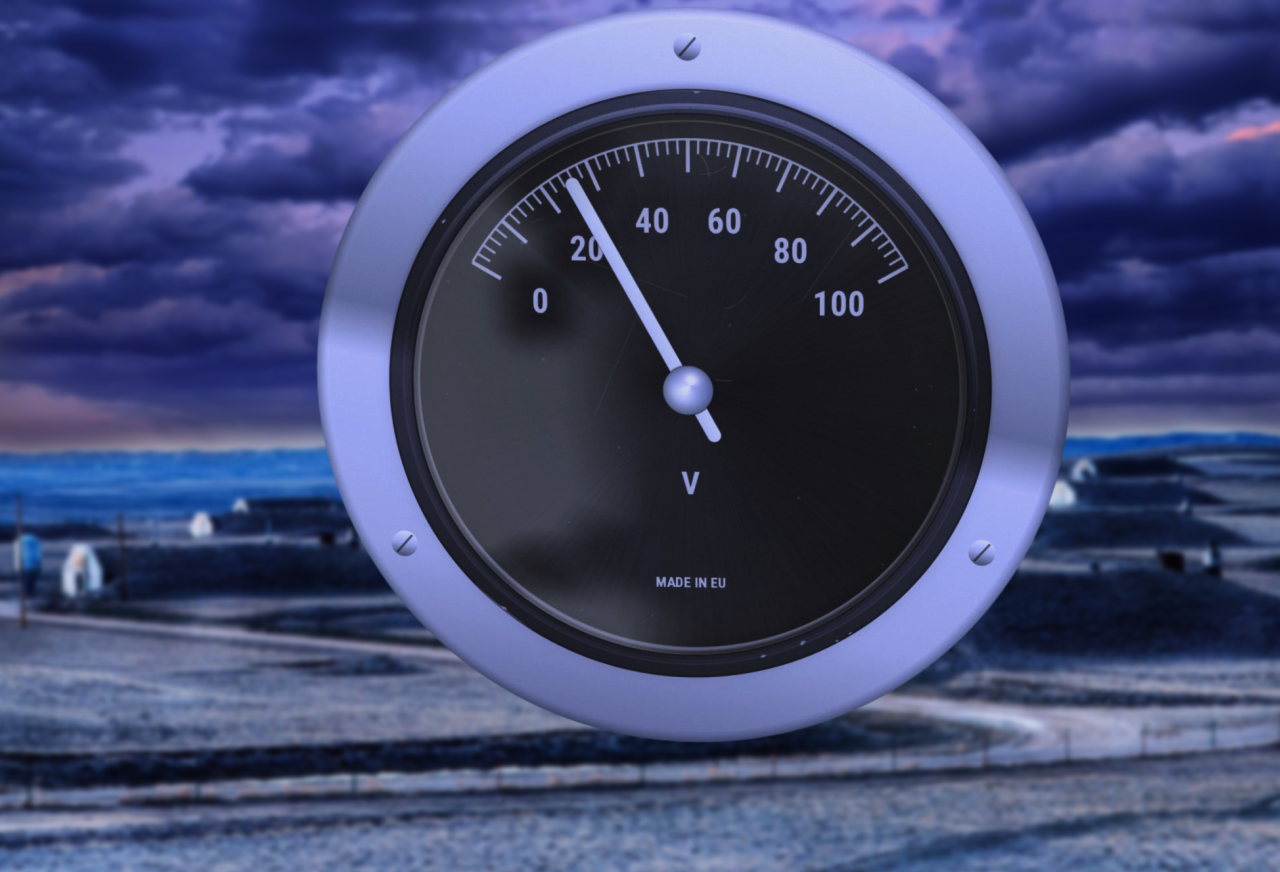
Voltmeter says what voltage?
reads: 26 V
